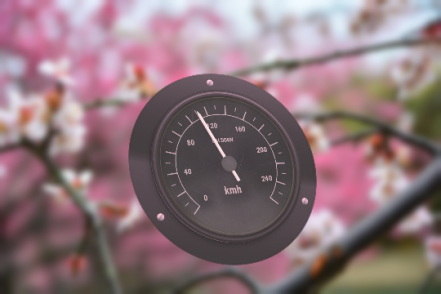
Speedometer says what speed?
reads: 110 km/h
